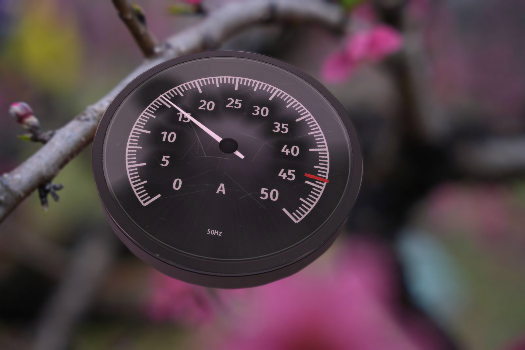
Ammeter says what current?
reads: 15 A
